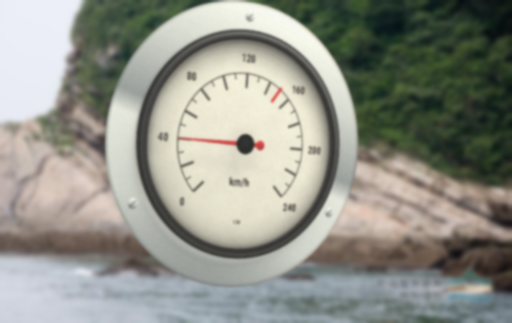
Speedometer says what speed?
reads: 40 km/h
